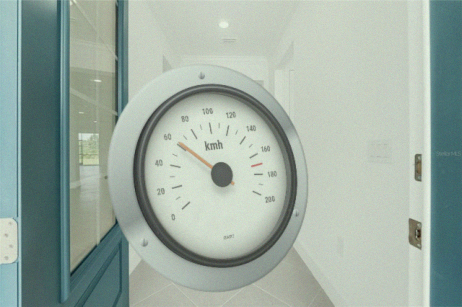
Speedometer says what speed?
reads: 60 km/h
